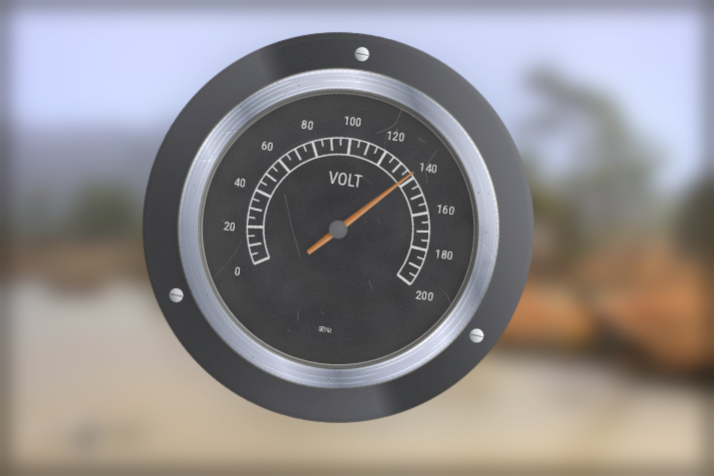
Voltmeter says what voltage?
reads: 137.5 V
